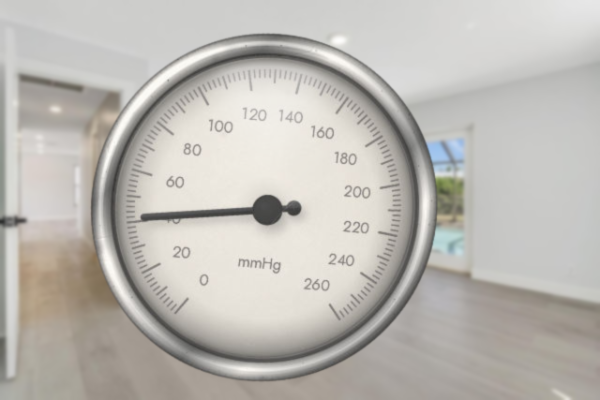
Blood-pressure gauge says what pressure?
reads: 42 mmHg
